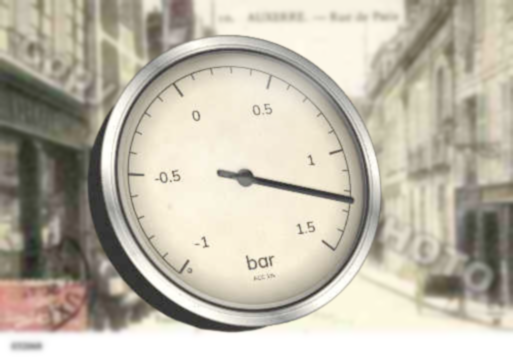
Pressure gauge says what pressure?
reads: 1.25 bar
